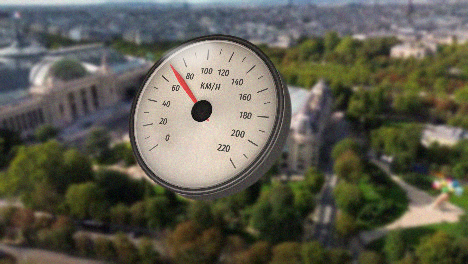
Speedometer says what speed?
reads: 70 km/h
